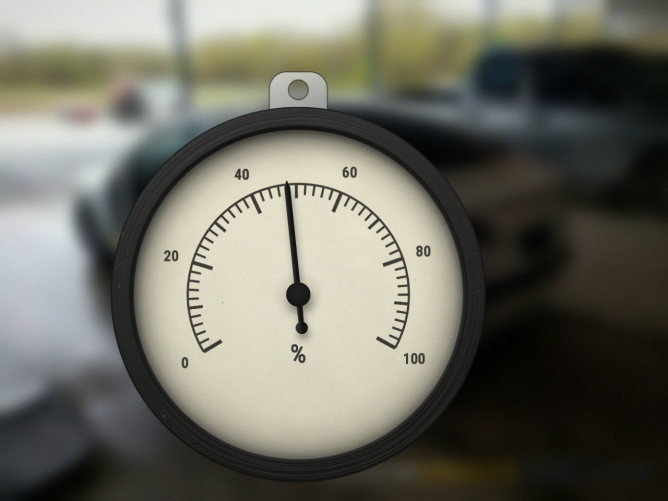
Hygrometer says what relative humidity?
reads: 48 %
